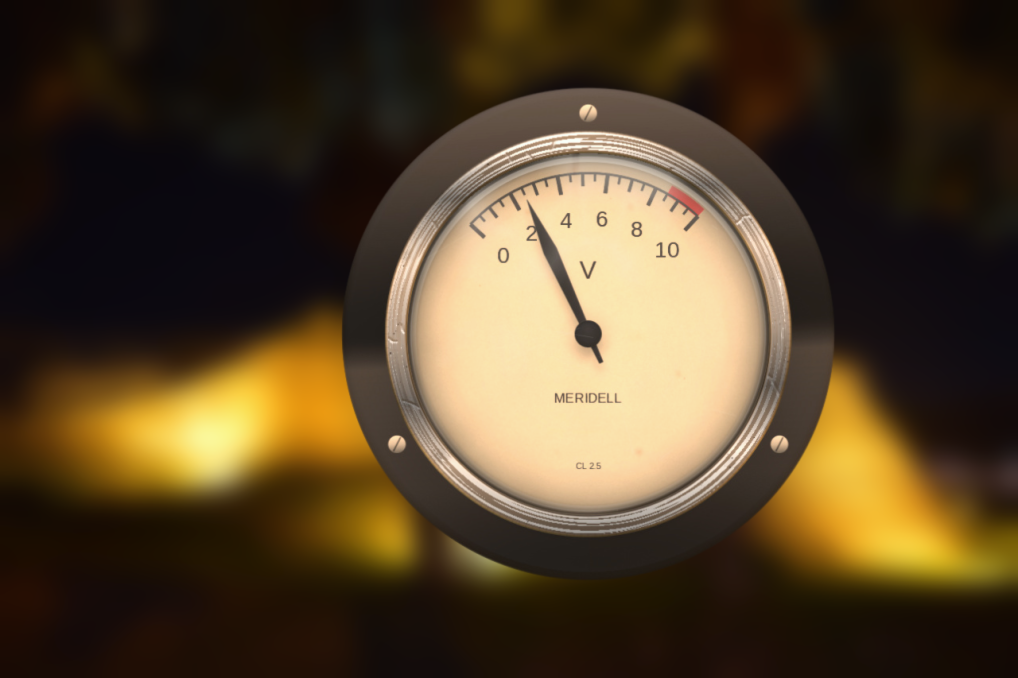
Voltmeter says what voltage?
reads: 2.5 V
